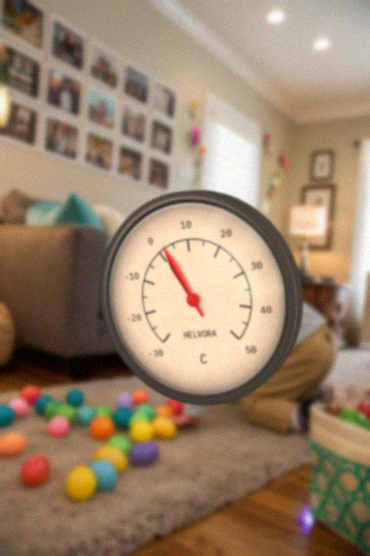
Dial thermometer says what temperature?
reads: 2.5 °C
